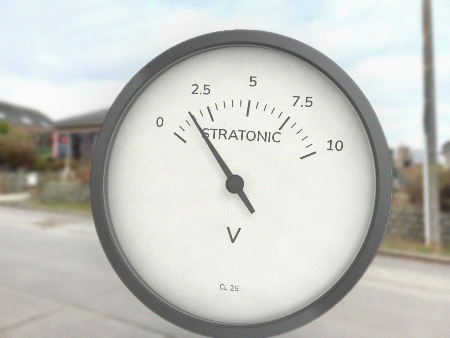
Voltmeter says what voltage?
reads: 1.5 V
